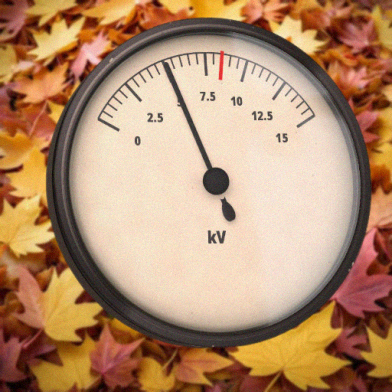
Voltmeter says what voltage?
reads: 5 kV
